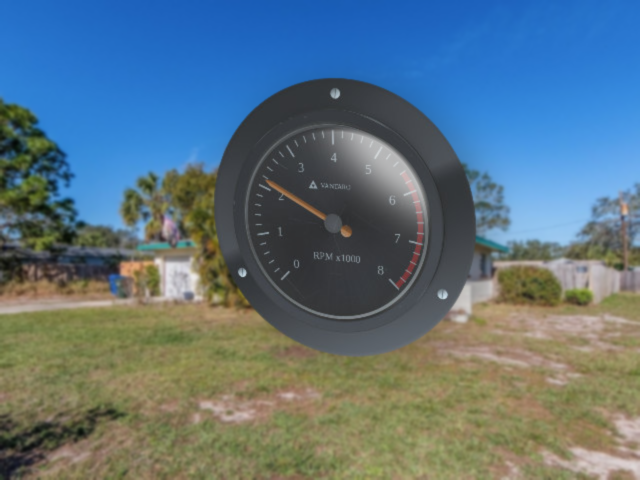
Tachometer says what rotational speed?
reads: 2200 rpm
